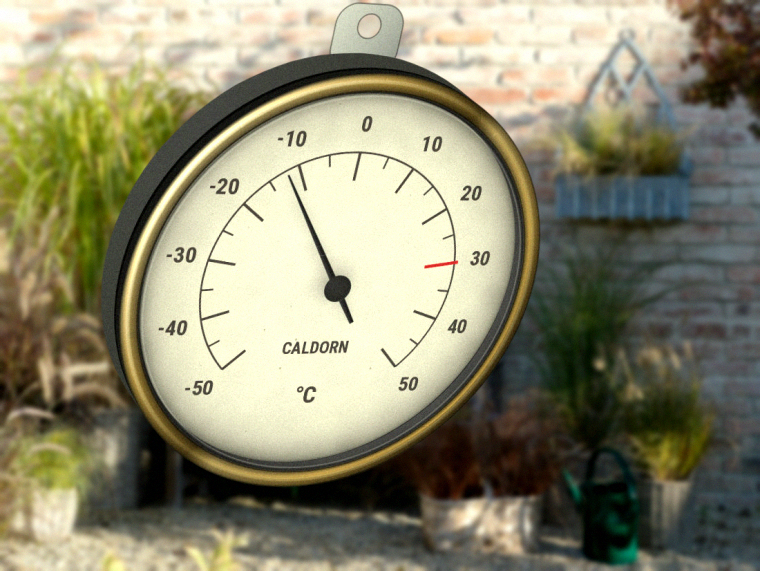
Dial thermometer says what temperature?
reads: -12.5 °C
